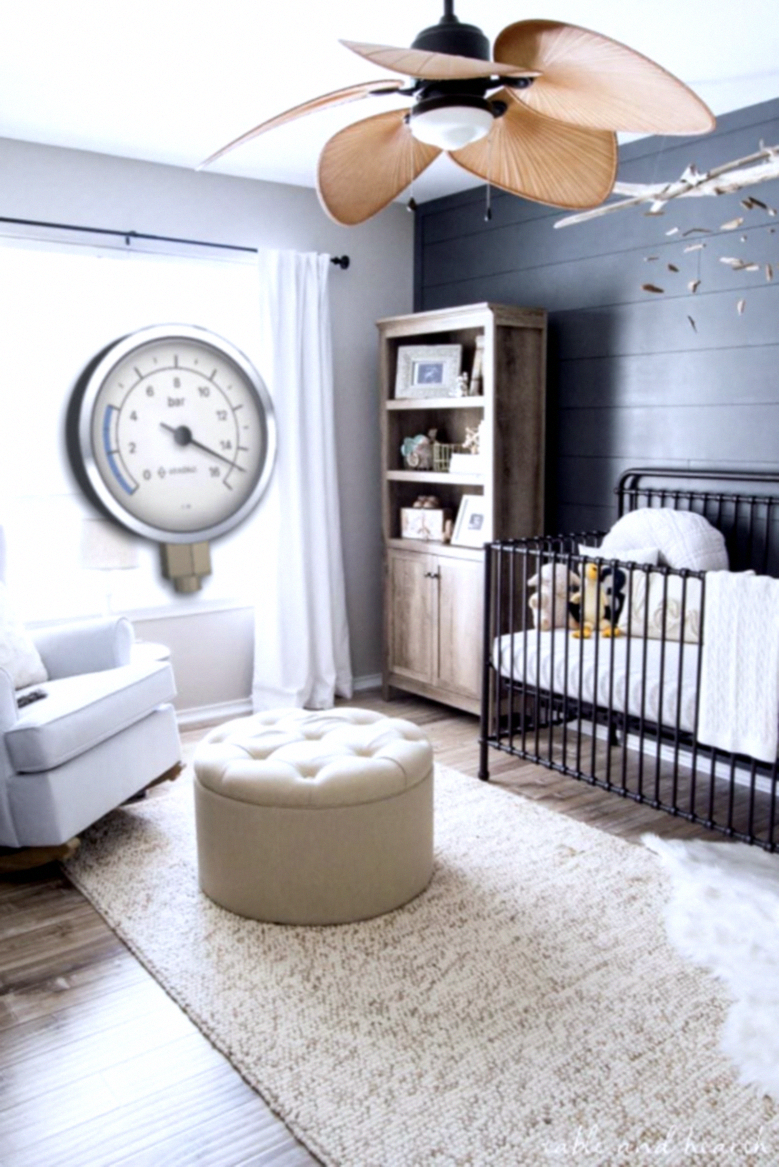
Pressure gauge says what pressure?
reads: 15 bar
